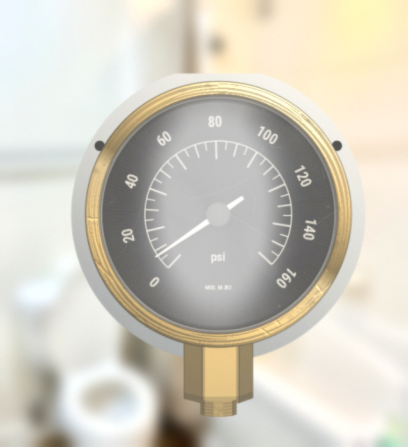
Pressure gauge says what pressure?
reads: 7.5 psi
